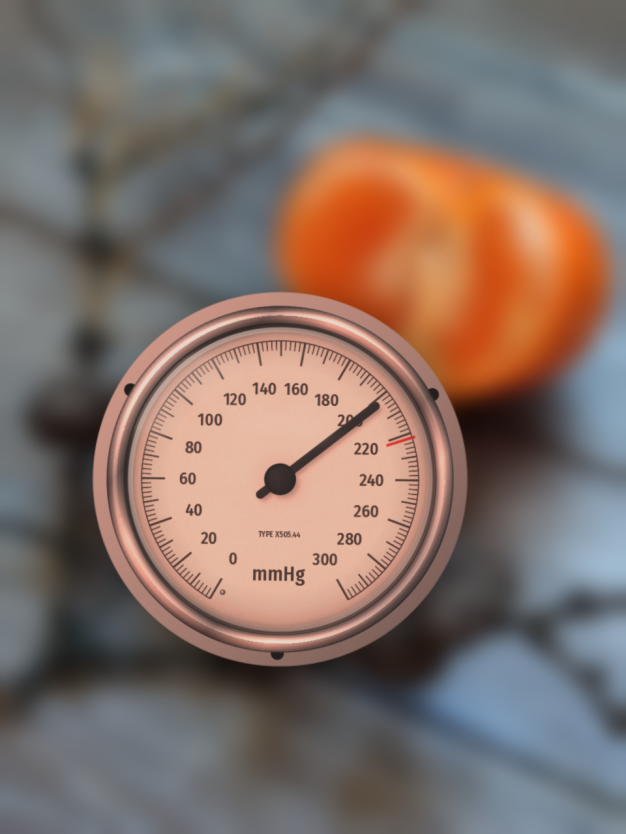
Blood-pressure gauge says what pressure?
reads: 202 mmHg
